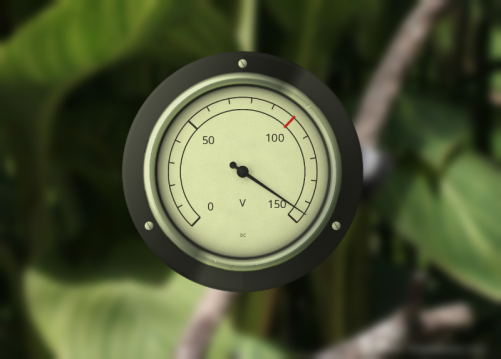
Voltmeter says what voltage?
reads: 145 V
